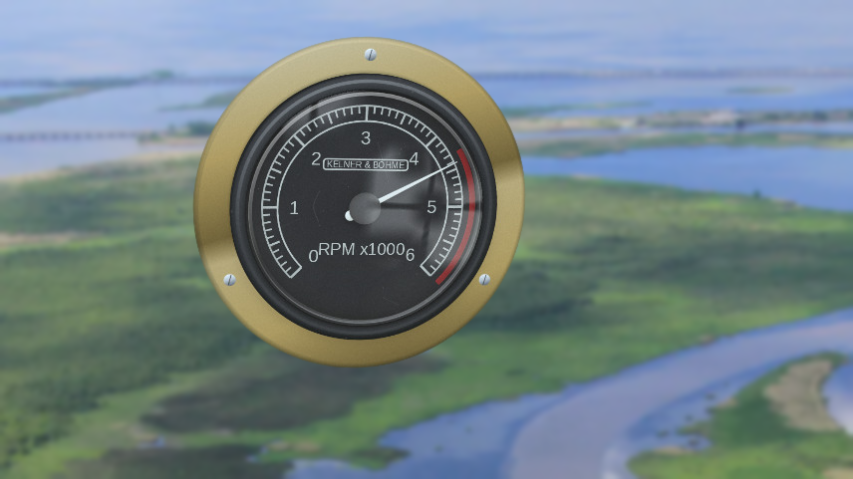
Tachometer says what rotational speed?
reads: 4400 rpm
